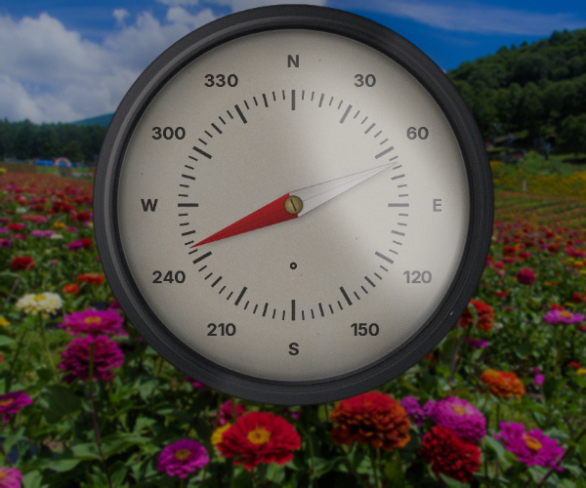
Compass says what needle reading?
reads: 247.5 °
